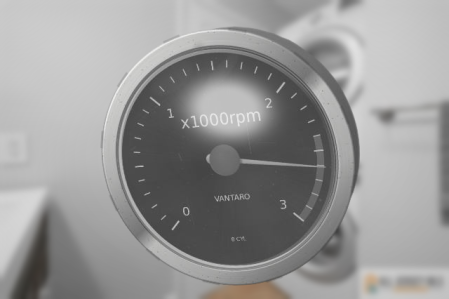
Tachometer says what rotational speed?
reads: 2600 rpm
